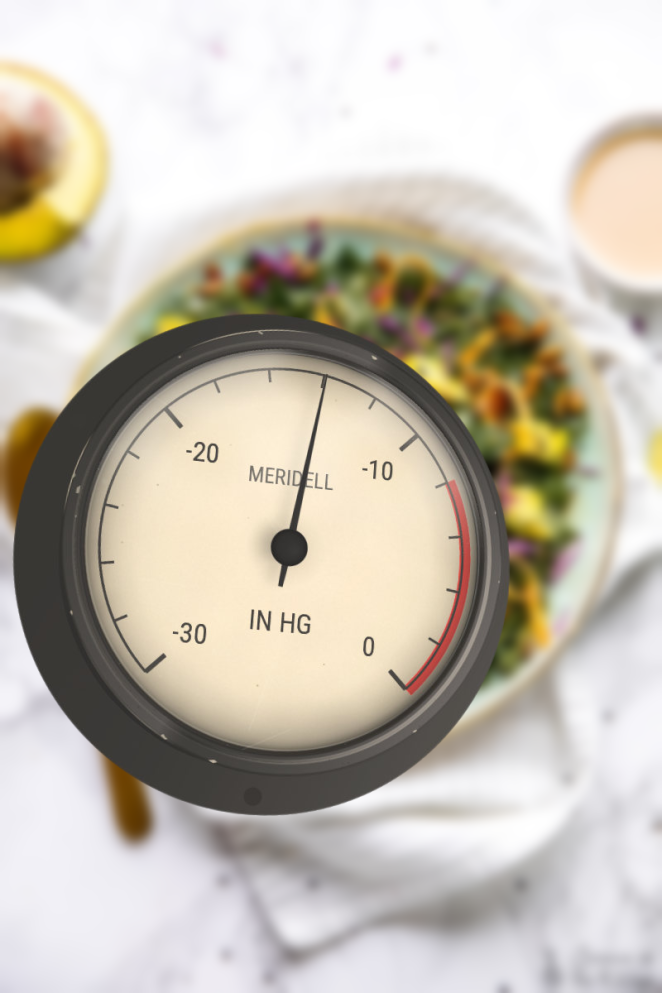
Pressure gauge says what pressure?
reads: -14 inHg
